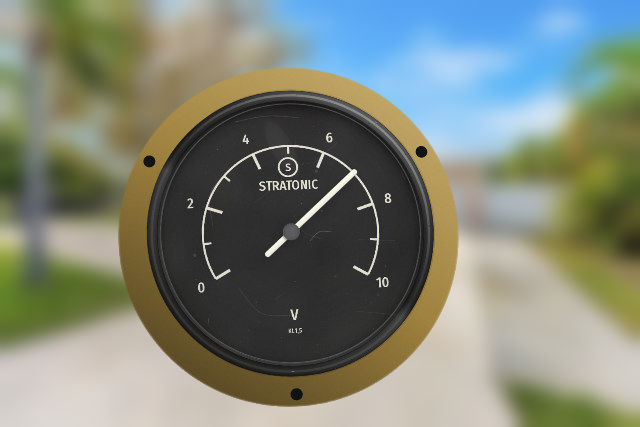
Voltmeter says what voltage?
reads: 7 V
